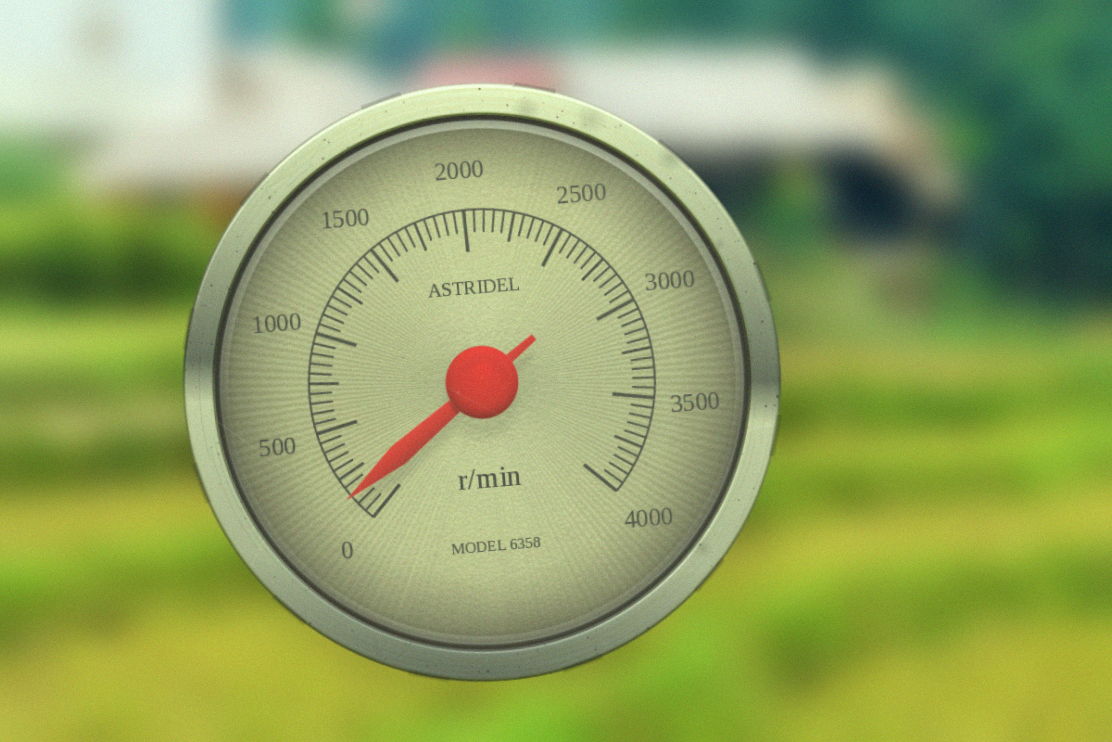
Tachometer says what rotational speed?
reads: 150 rpm
